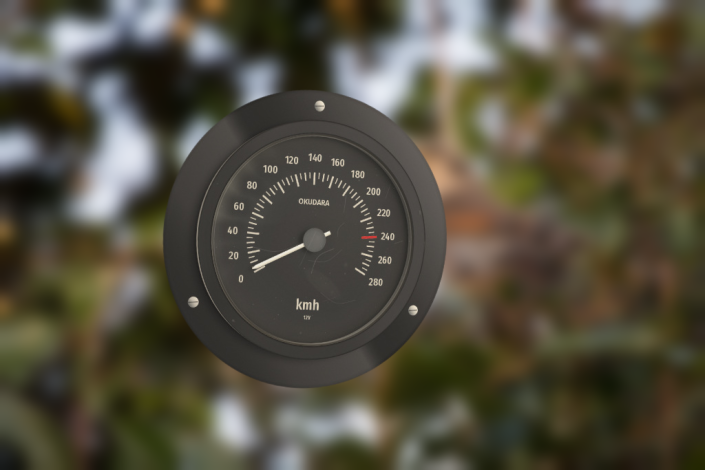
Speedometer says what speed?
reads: 5 km/h
